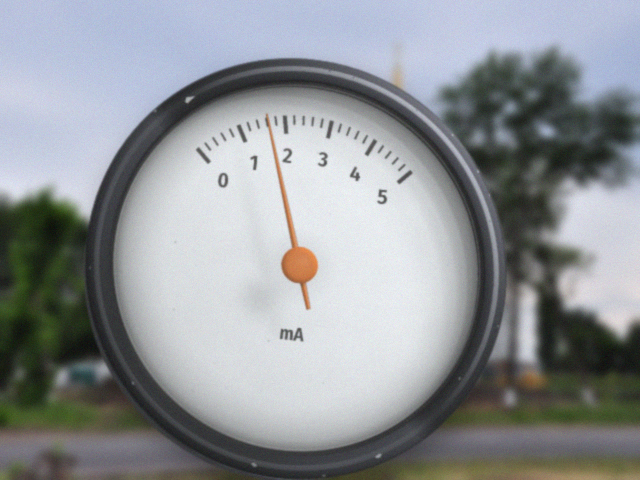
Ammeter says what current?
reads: 1.6 mA
